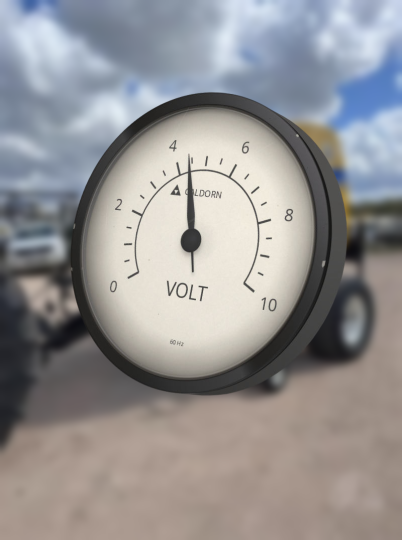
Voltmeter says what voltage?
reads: 4.5 V
